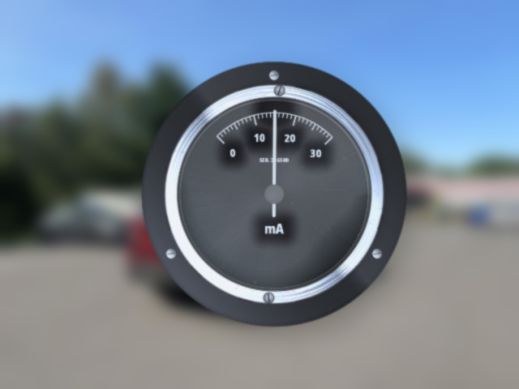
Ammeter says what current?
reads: 15 mA
